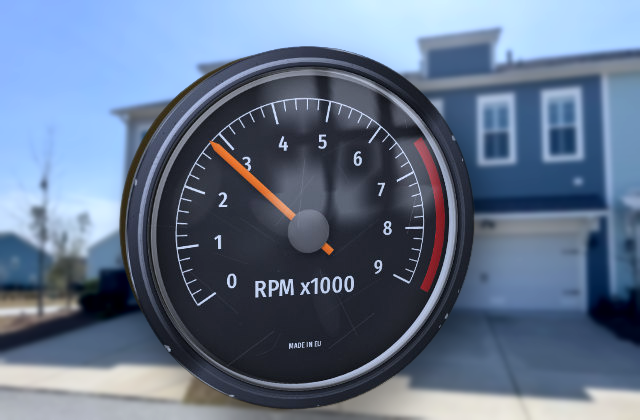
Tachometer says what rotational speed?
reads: 2800 rpm
